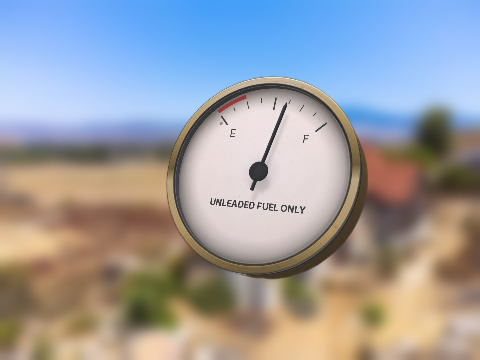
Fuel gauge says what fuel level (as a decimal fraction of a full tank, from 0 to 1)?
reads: 0.625
